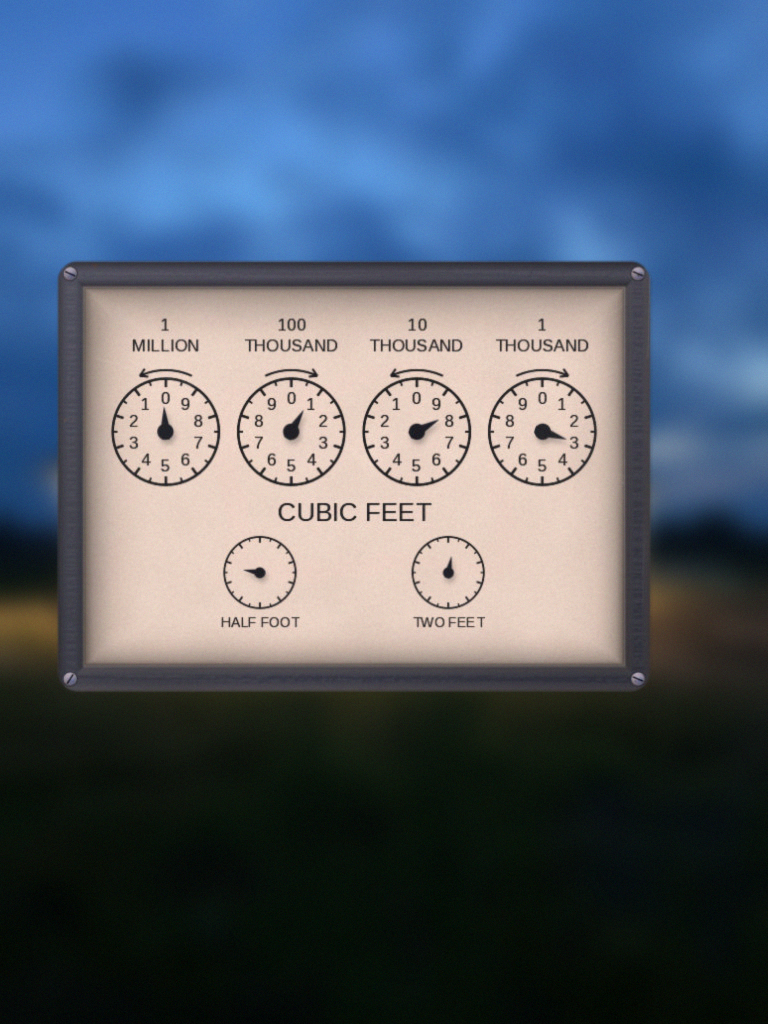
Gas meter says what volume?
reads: 8300 ft³
